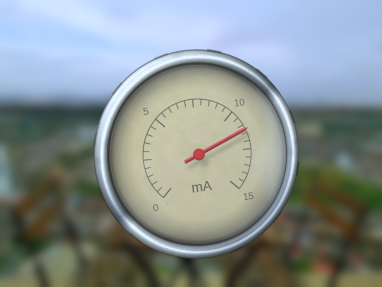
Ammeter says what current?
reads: 11.25 mA
